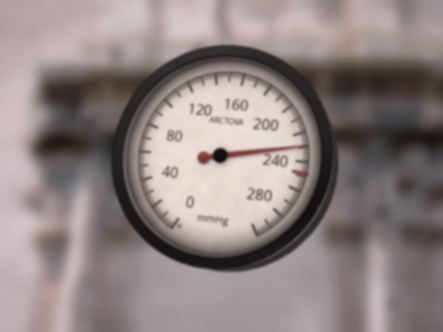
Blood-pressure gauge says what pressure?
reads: 230 mmHg
